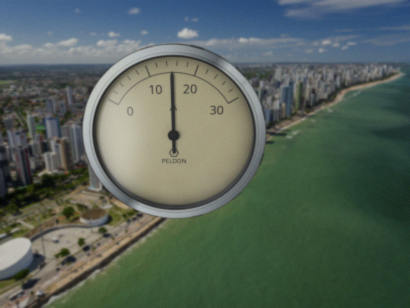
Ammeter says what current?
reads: 15 A
